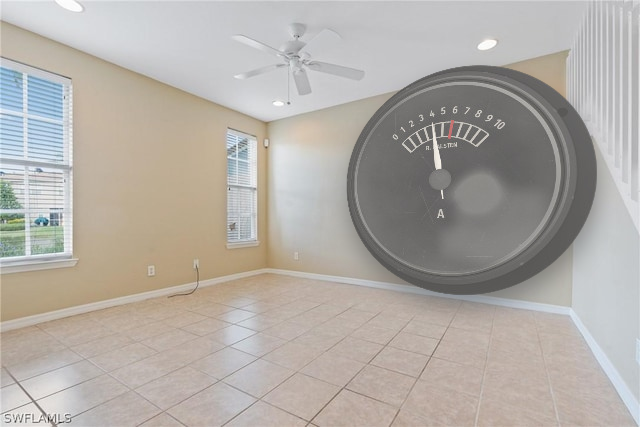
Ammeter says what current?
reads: 4 A
